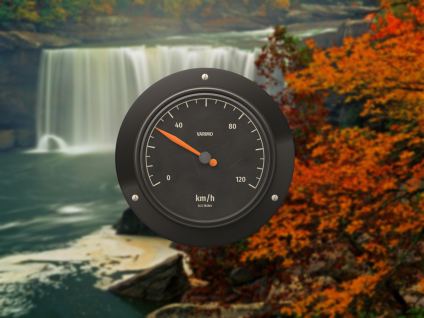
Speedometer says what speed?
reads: 30 km/h
